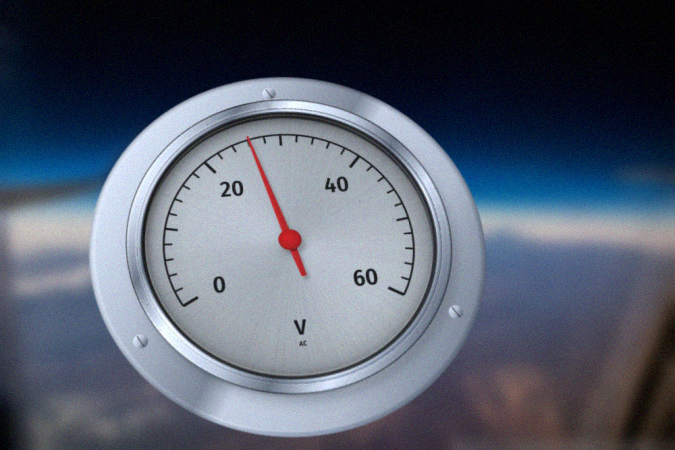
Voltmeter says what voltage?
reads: 26 V
